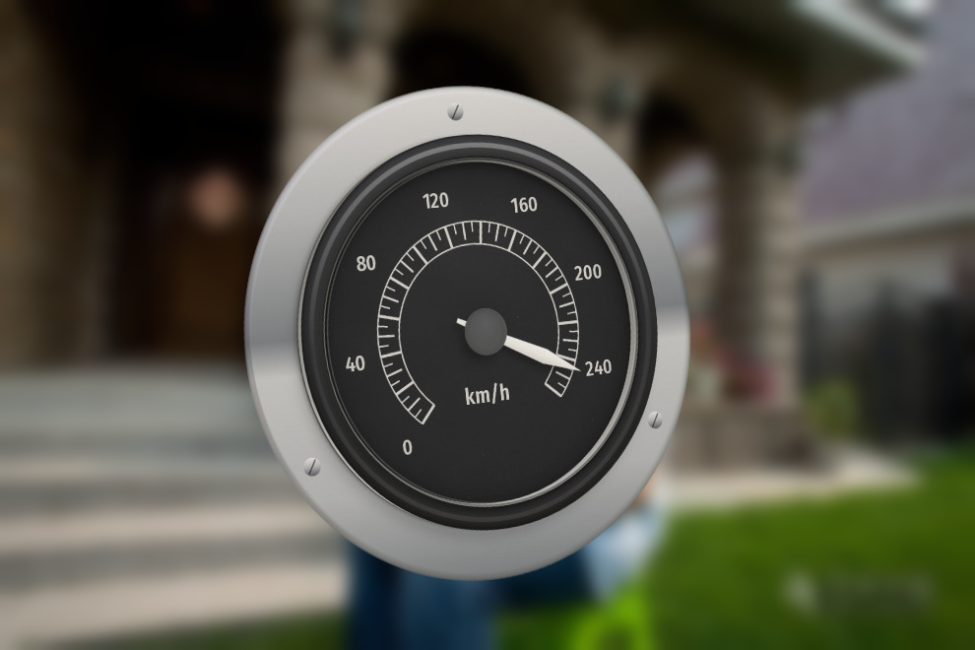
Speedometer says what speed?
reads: 245 km/h
